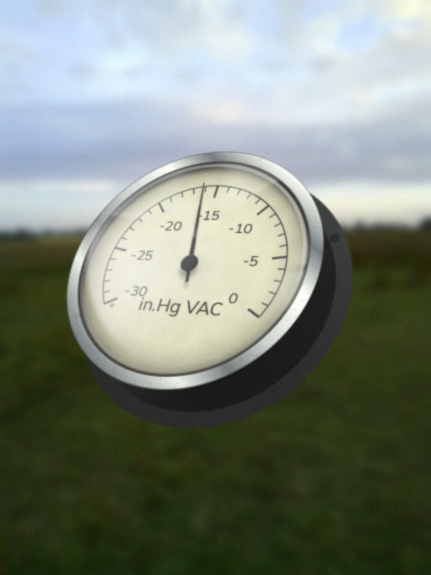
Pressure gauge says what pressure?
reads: -16 inHg
